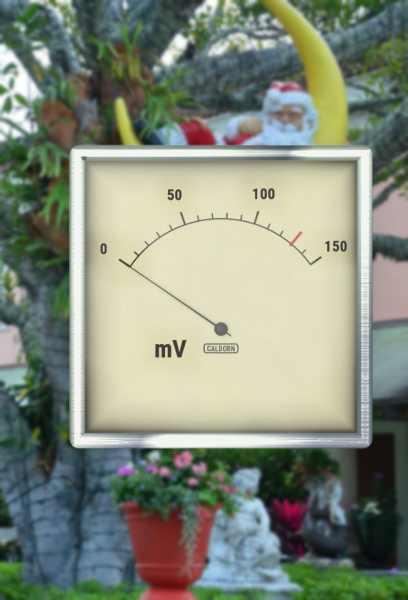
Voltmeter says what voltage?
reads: 0 mV
